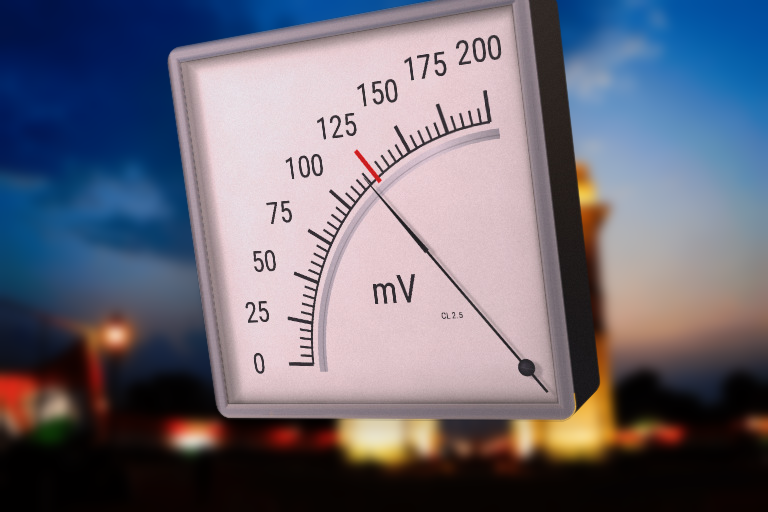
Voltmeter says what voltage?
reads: 120 mV
